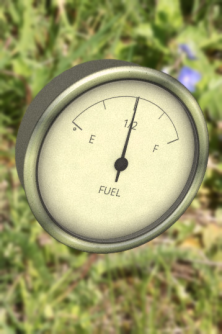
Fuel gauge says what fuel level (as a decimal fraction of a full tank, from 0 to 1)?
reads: 0.5
